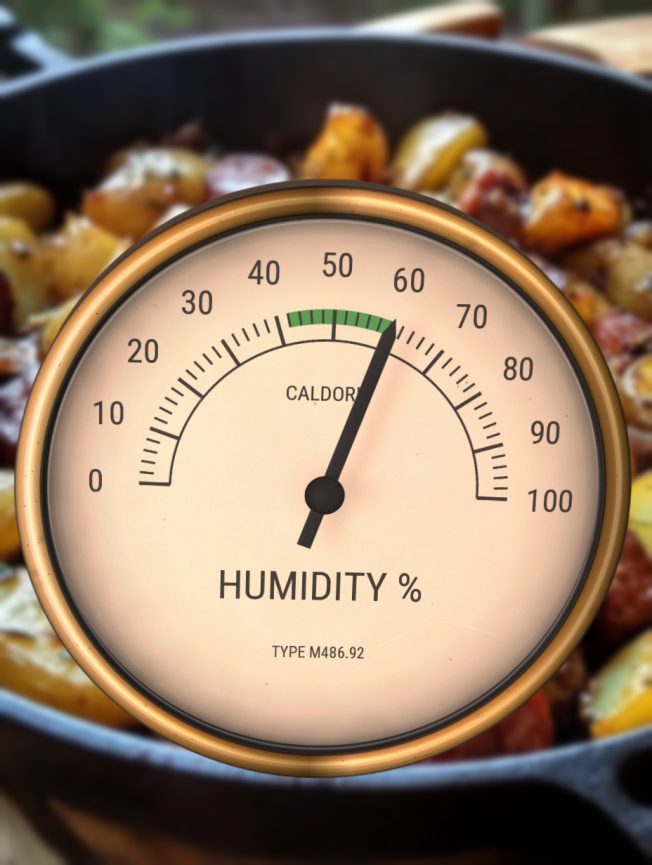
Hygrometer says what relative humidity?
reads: 60 %
